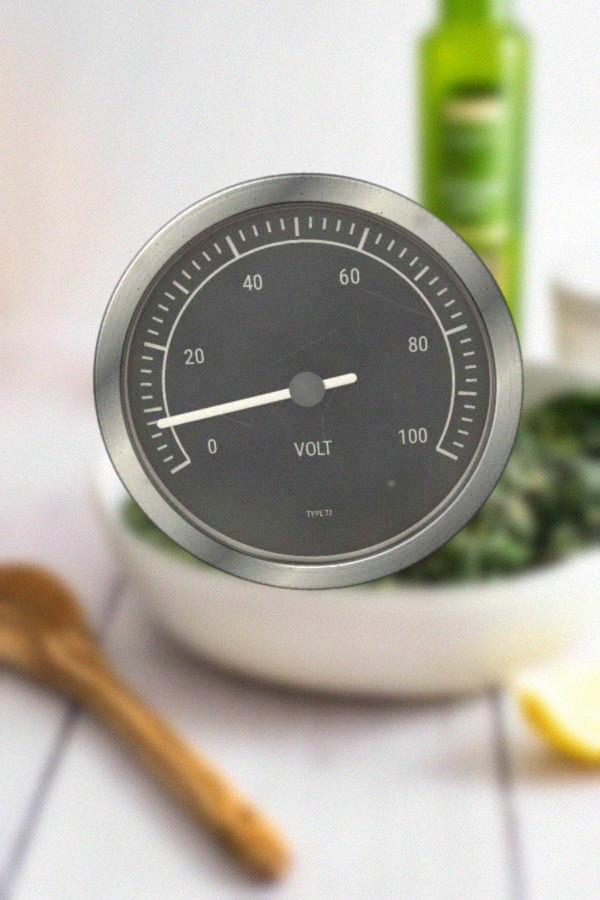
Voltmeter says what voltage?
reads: 8 V
